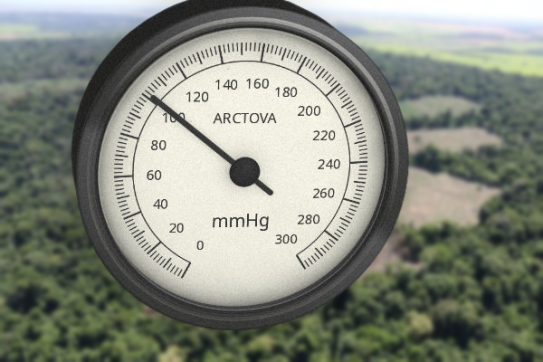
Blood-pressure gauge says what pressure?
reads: 102 mmHg
